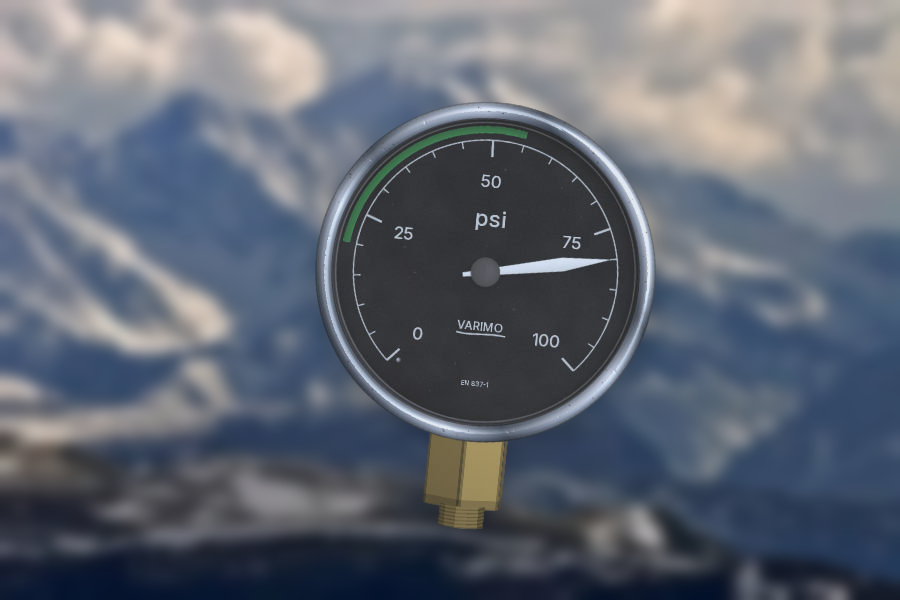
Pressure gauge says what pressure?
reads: 80 psi
